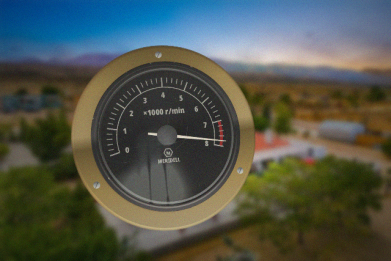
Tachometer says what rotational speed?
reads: 7800 rpm
